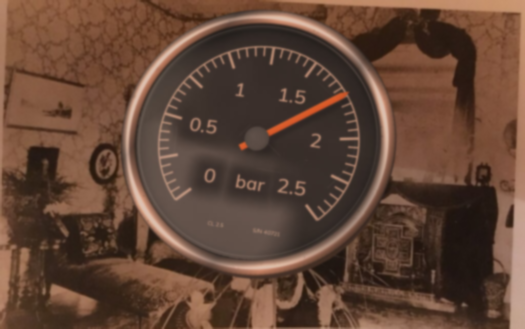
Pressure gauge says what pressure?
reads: 1.75 bar
